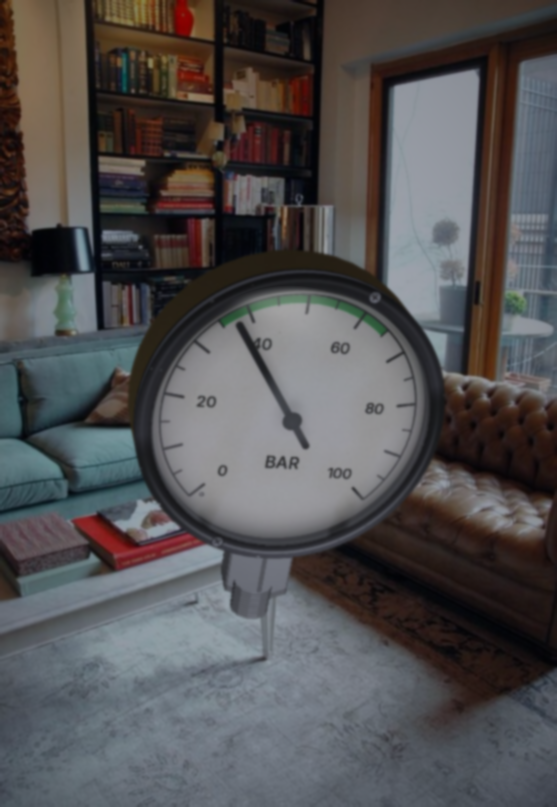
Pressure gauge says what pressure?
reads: 37.5 bar
